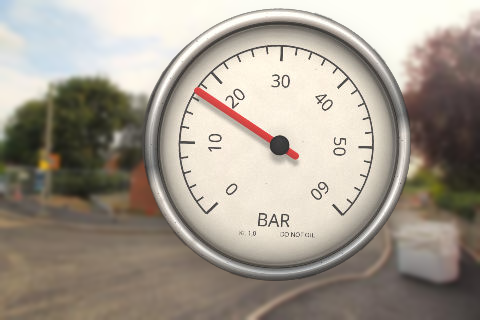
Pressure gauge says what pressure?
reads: 17 bar
